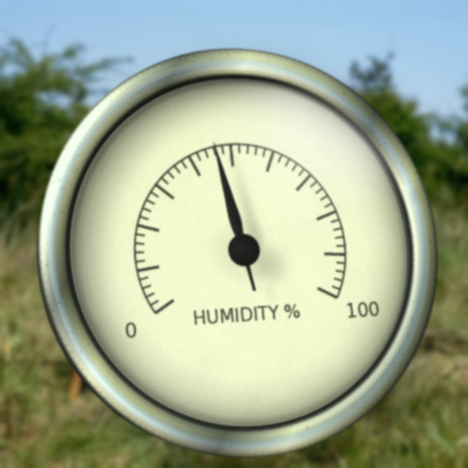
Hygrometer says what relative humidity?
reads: 46 %
